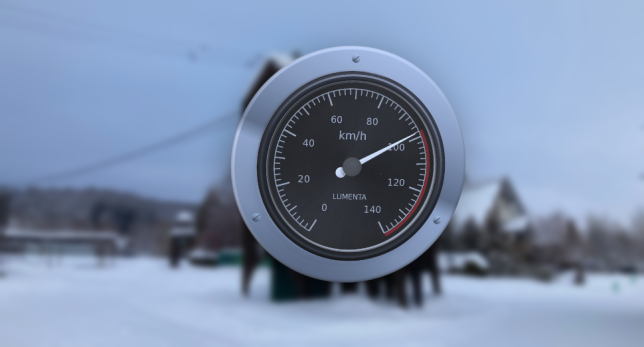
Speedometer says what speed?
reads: 98 km/h
